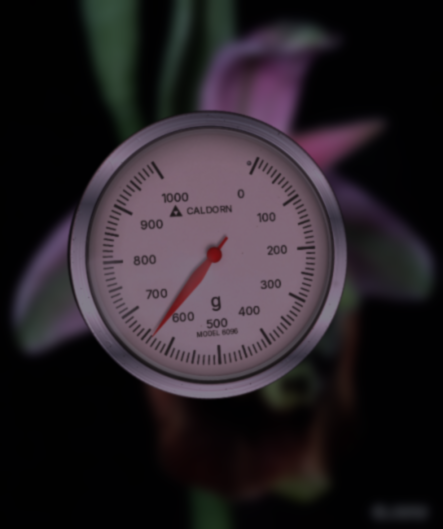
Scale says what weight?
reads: 640 g
